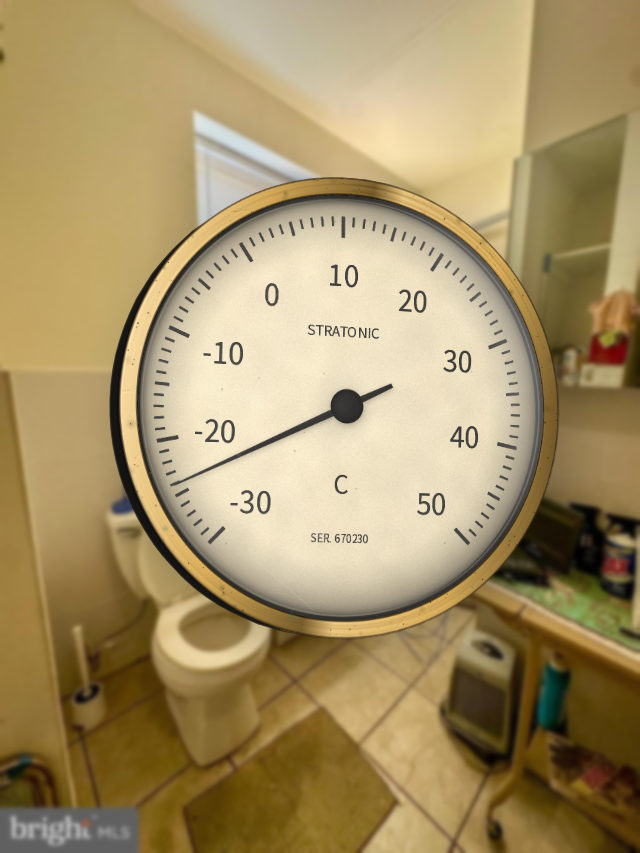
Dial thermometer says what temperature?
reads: -24 °C
